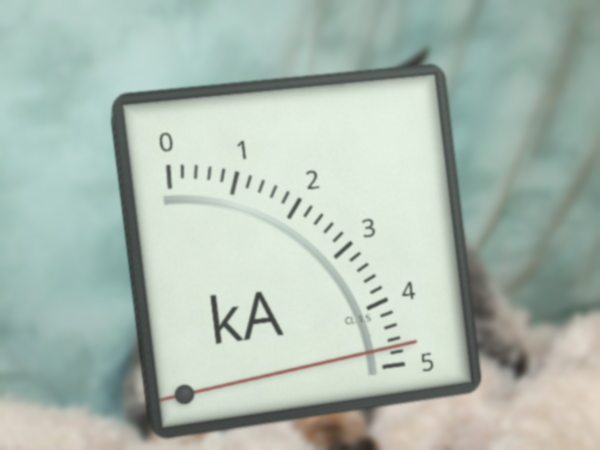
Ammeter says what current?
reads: 4.7 kA
